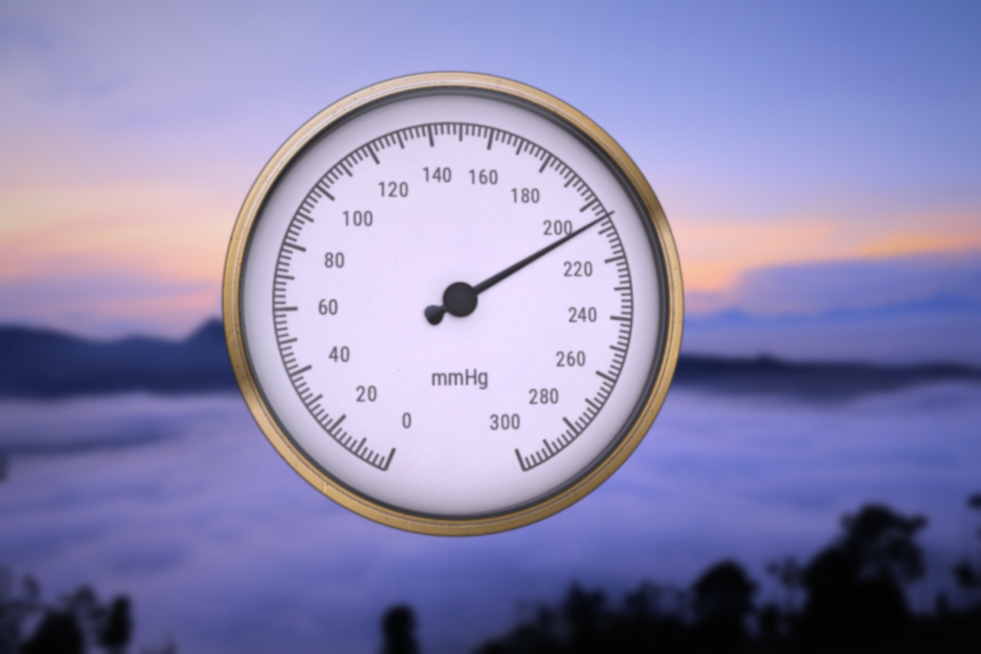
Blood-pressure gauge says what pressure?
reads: 206 mmHg
